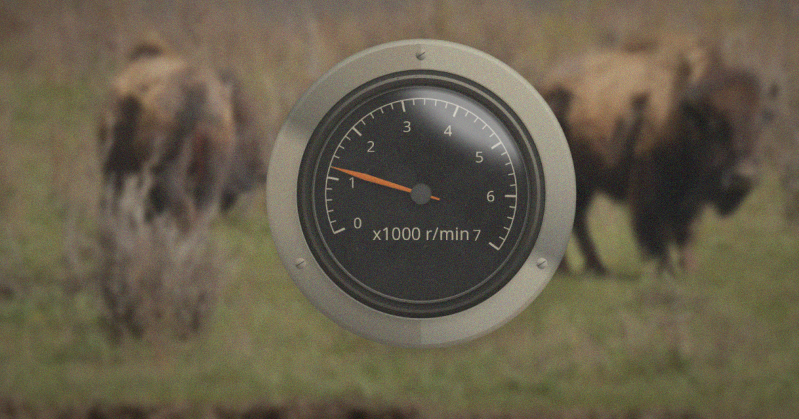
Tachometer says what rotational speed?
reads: 1200 rpm
